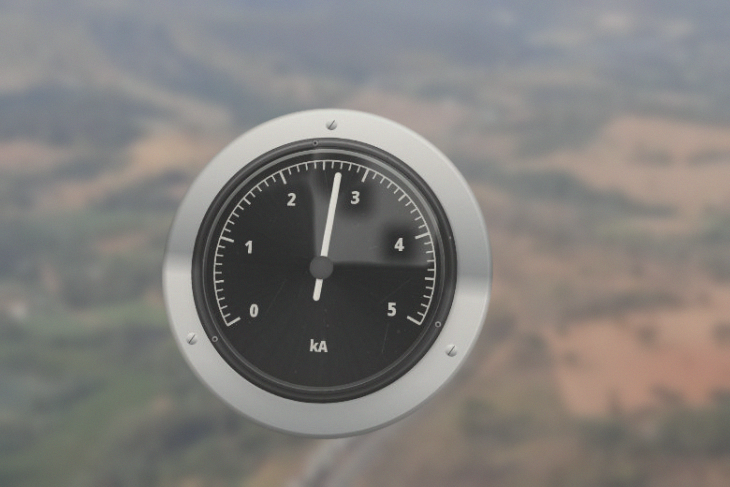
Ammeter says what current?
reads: 2.7 kA
